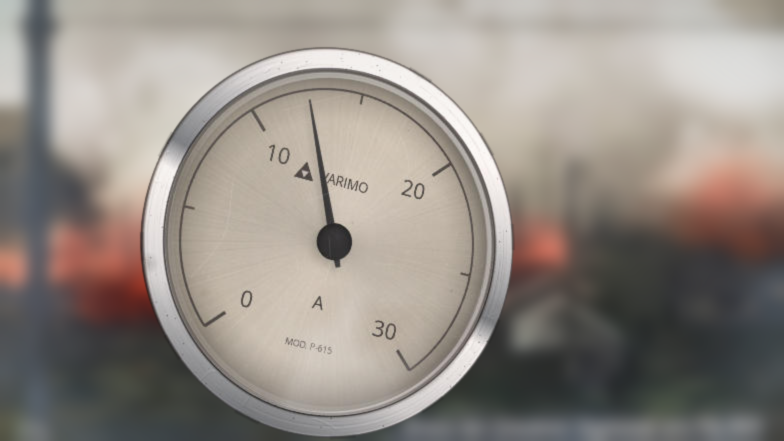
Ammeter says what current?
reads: 12.5 A
